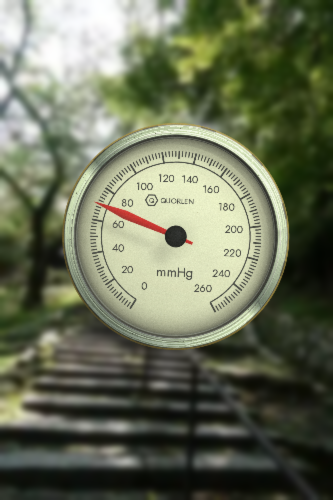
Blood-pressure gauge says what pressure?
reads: 70 mmHg
